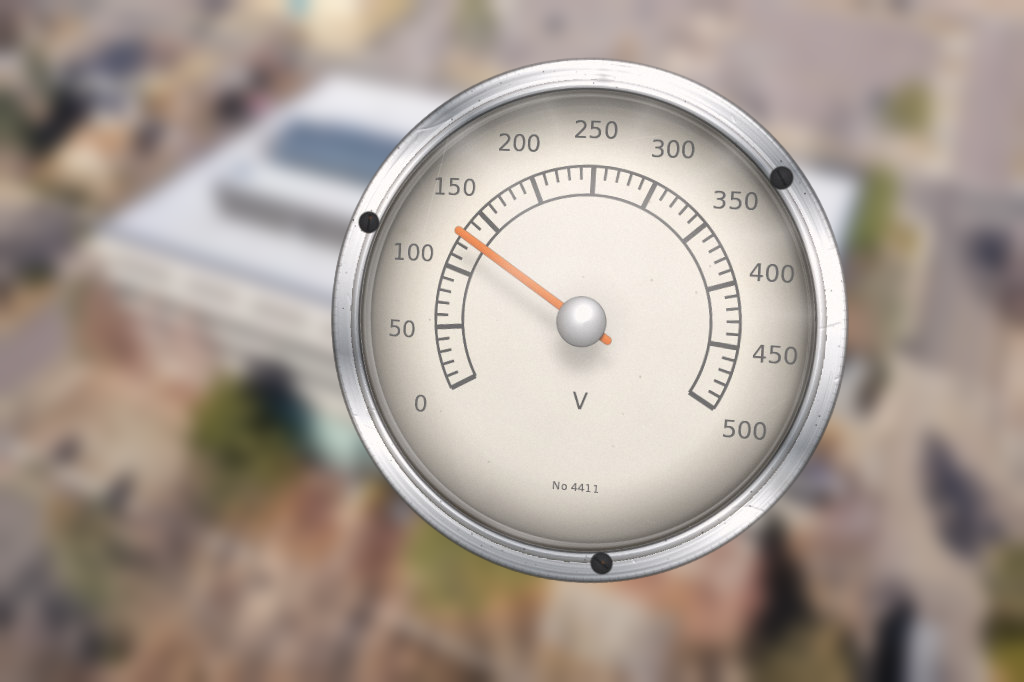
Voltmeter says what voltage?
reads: 130 V
